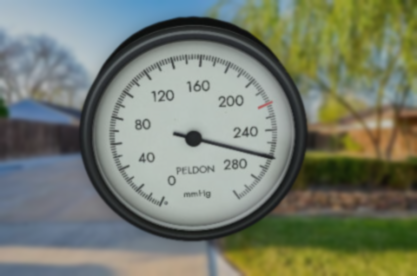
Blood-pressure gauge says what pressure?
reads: 260 mmHg
